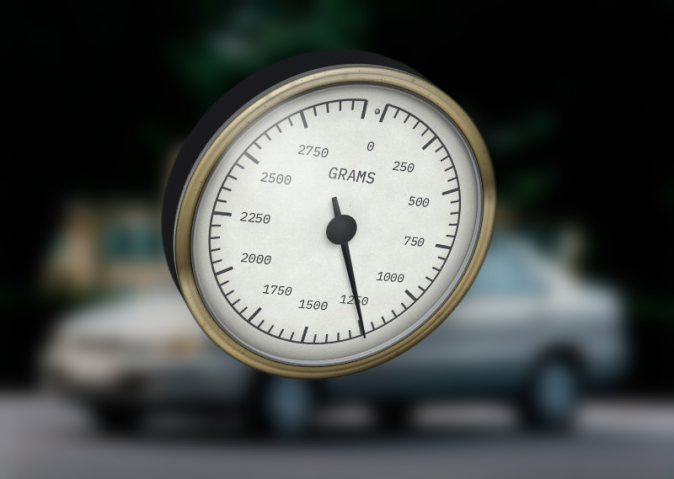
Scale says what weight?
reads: 1250 g
